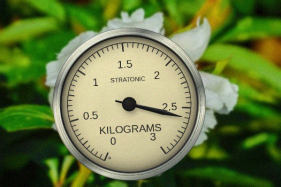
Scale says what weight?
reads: 2.6 kg
